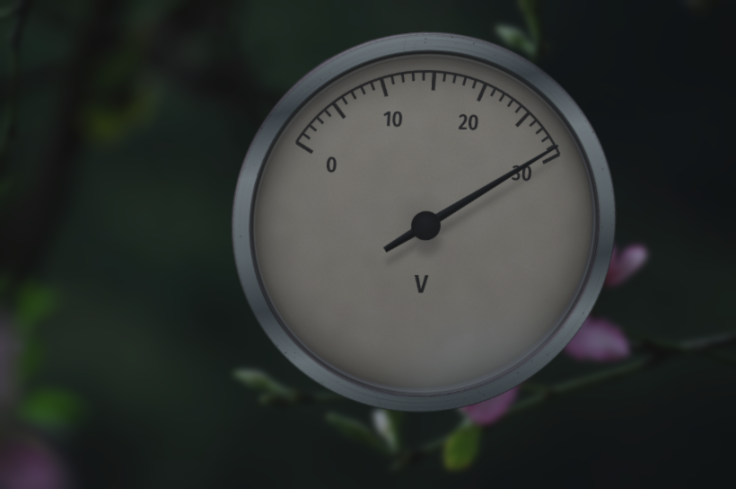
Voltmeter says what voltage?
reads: 29 V
